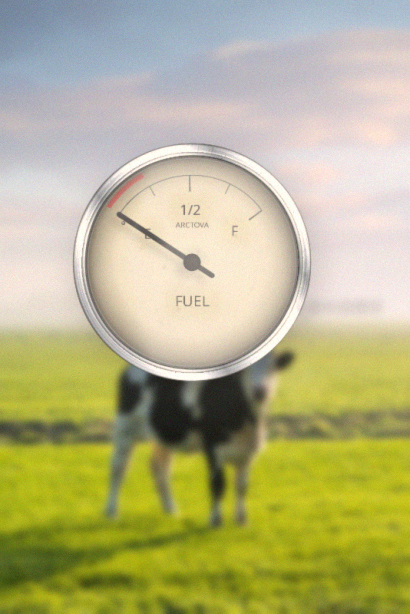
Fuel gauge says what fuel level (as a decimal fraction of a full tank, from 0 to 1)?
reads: 0
